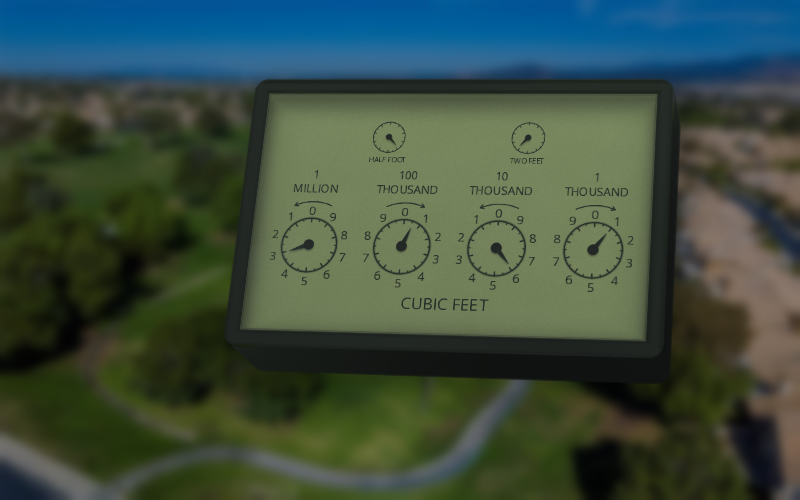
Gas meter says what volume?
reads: 306100 ft³
